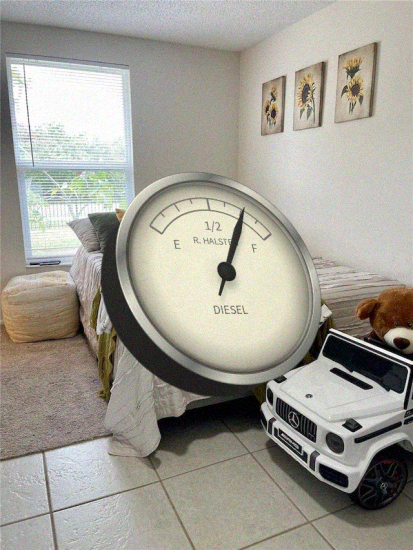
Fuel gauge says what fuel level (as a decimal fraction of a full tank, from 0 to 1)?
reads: 0.75
